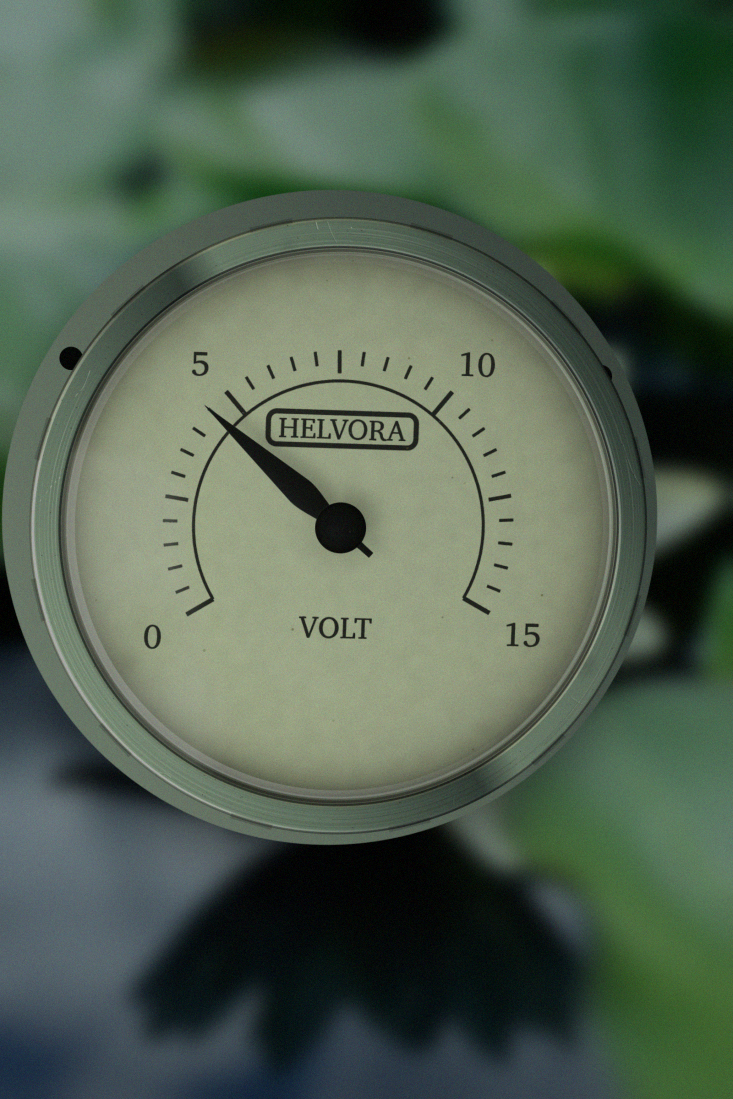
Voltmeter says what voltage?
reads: 4.5 V
